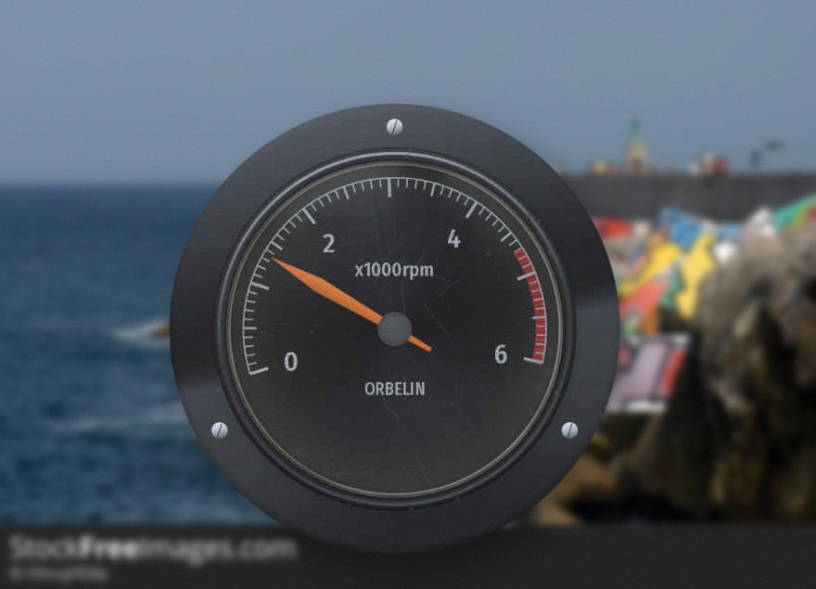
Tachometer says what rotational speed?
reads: 1350 rpm
